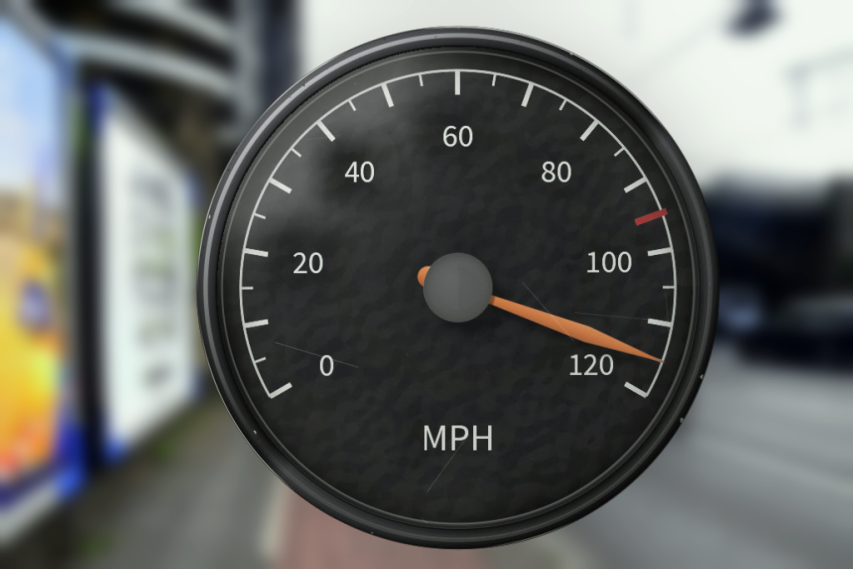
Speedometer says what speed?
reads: 115 mph
